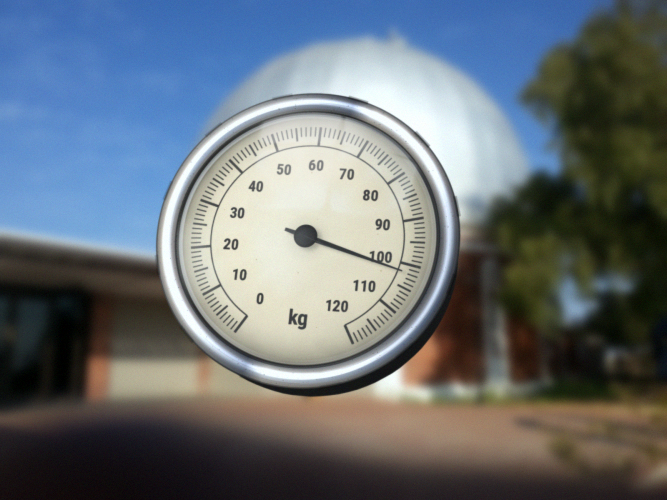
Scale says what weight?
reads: 102 kg
